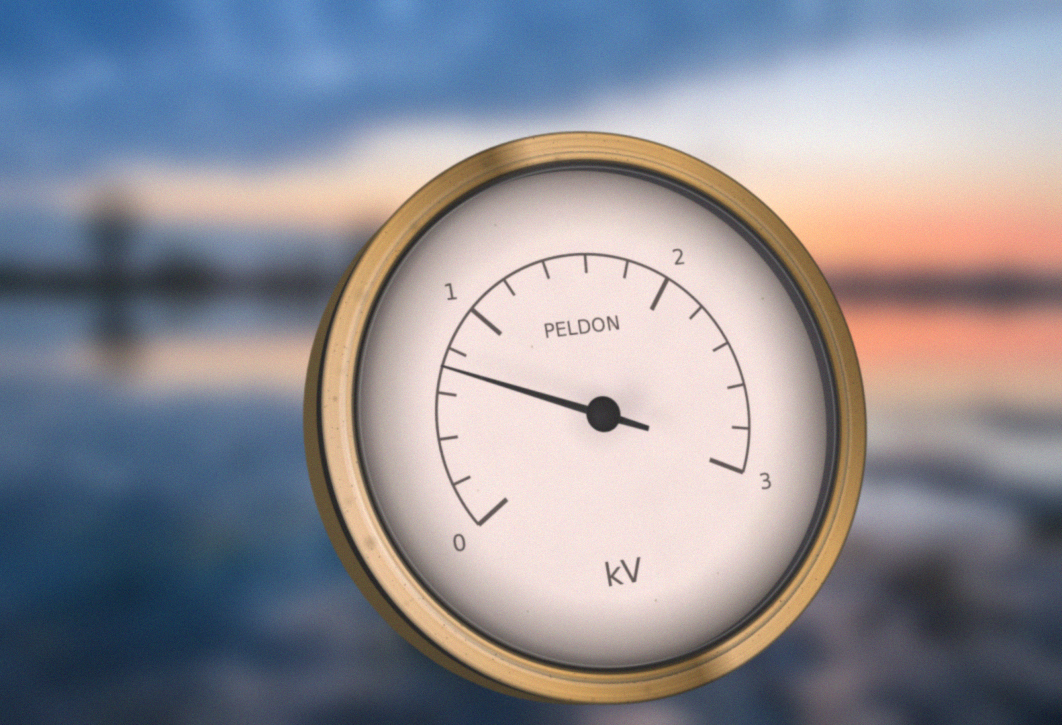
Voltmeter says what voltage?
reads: 0.7 kV
